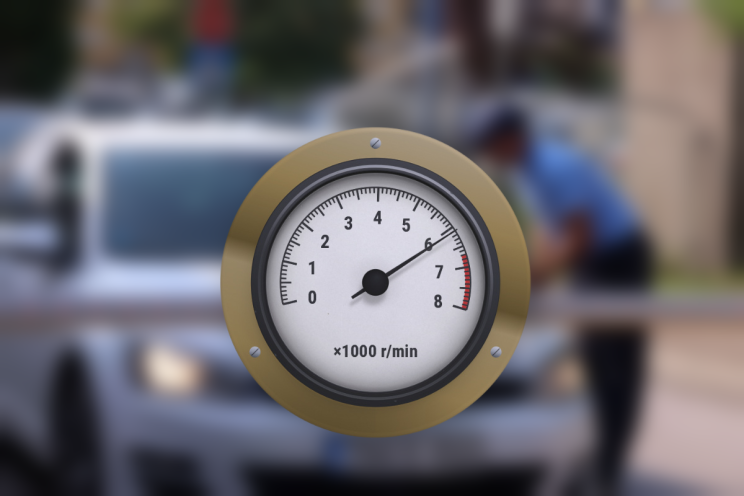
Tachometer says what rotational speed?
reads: 6100 rpm
